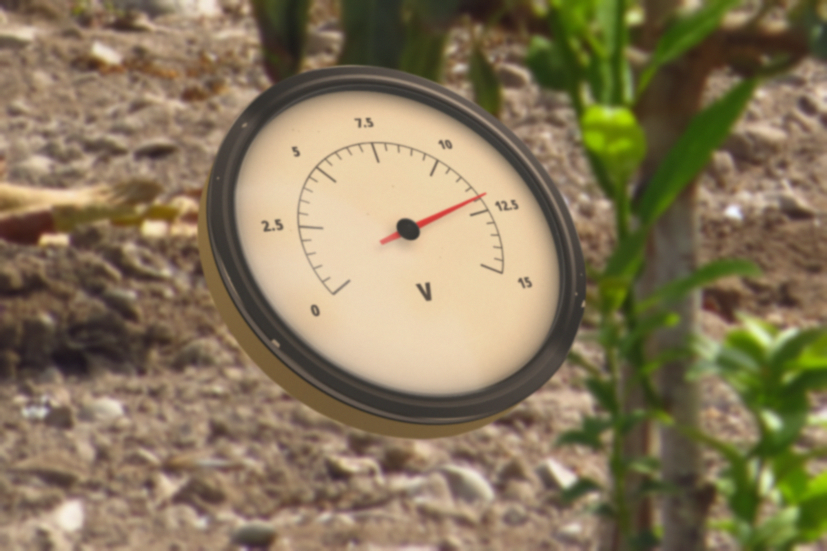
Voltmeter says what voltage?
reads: 12 V
